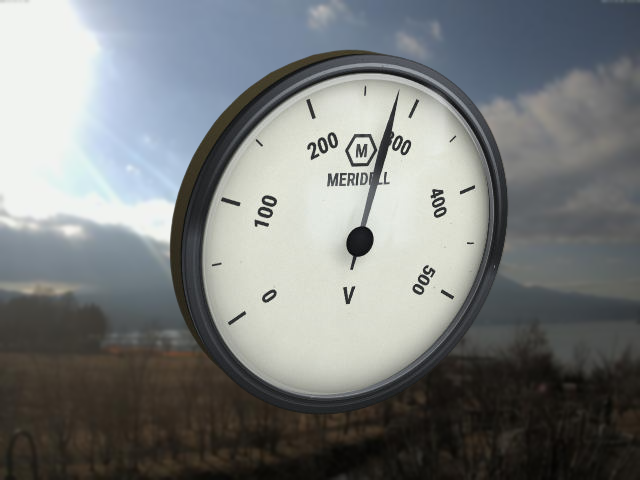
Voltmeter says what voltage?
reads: 275 V
